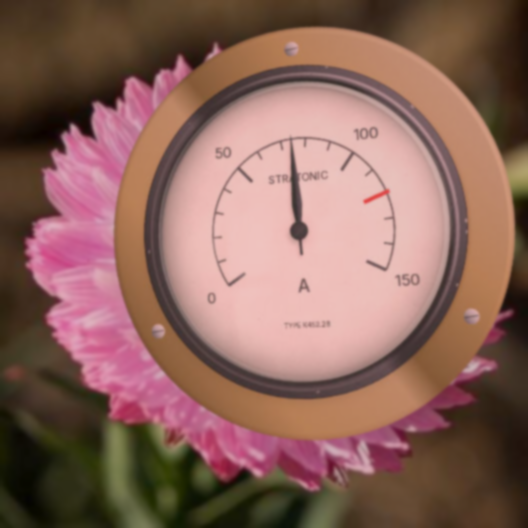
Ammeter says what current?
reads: 75 A
